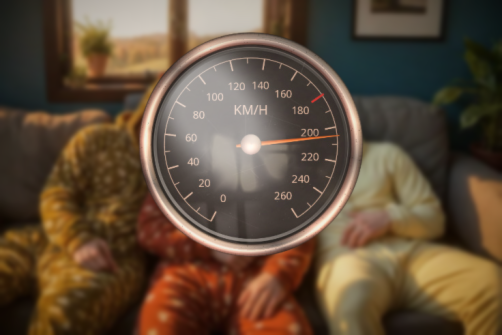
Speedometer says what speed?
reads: 205 km/h
